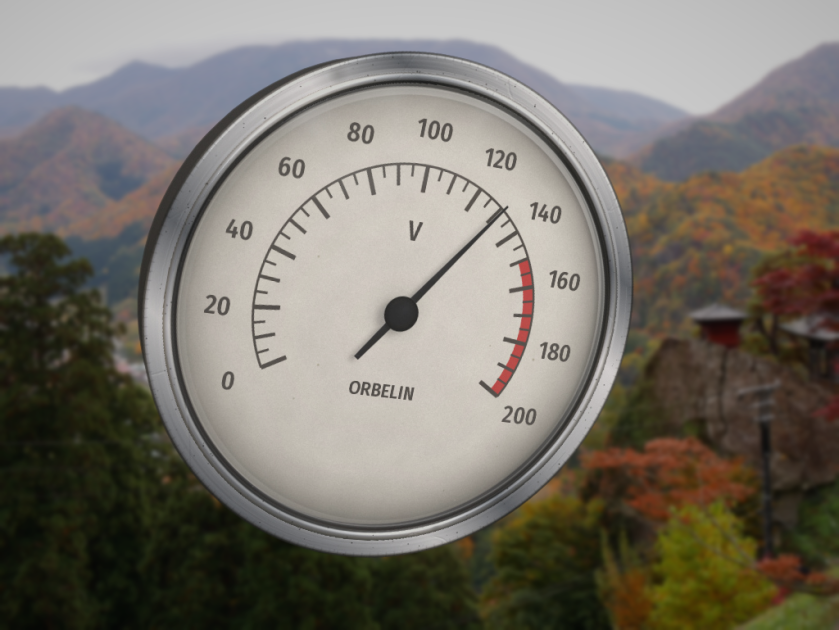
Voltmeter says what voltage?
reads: 130 V
